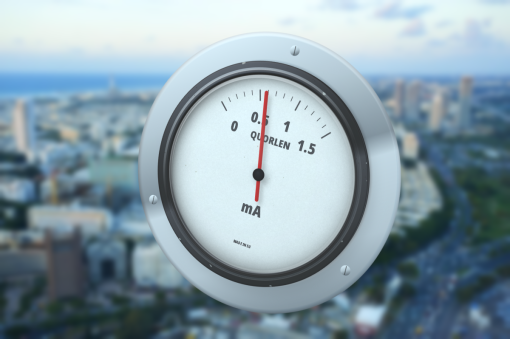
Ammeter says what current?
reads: 0.6 mA
